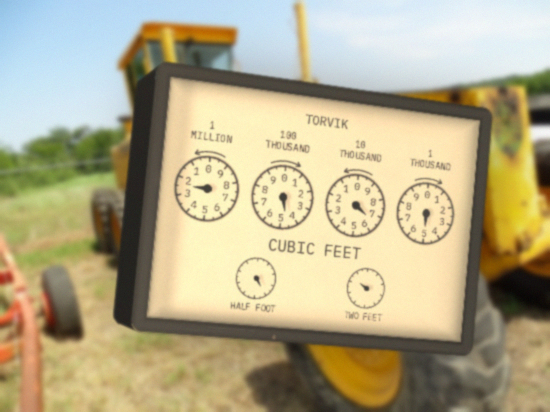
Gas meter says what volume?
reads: 246500 ft³
